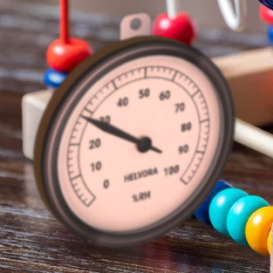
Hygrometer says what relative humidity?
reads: 28 %
